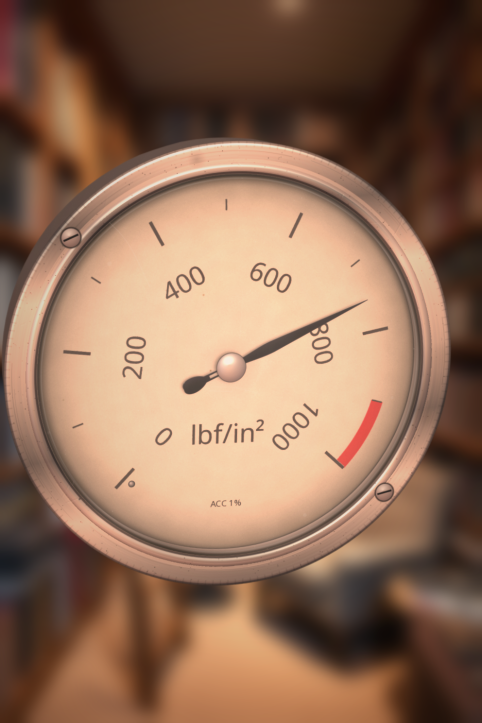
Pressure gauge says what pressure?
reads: 750 psi
